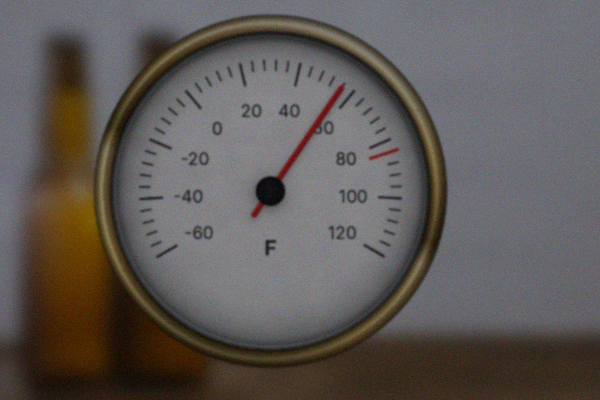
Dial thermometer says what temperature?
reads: 56 °F
